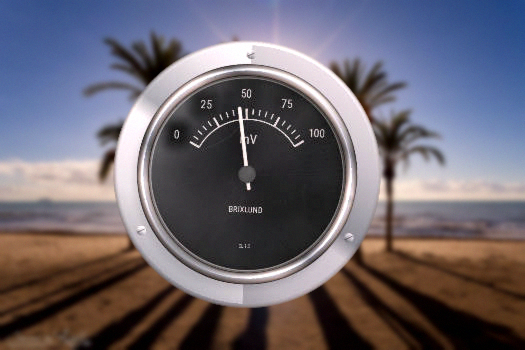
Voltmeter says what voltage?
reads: 45 mV
